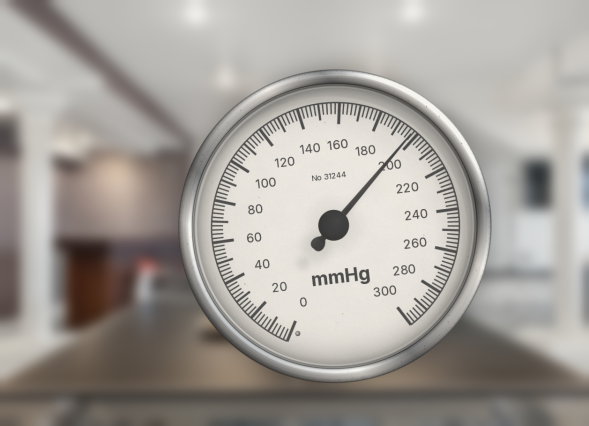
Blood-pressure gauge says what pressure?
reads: 198 mmHg
